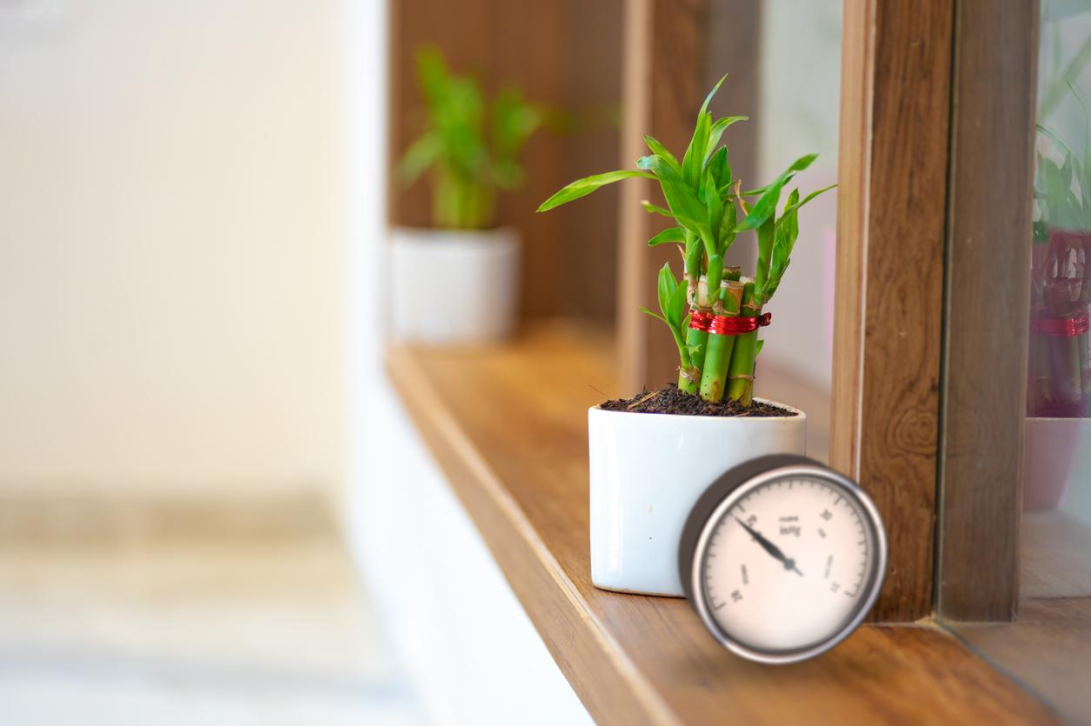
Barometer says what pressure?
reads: 28.9 inHg
